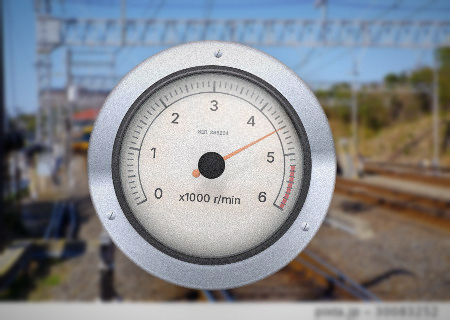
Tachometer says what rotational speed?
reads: 4500 rpm
